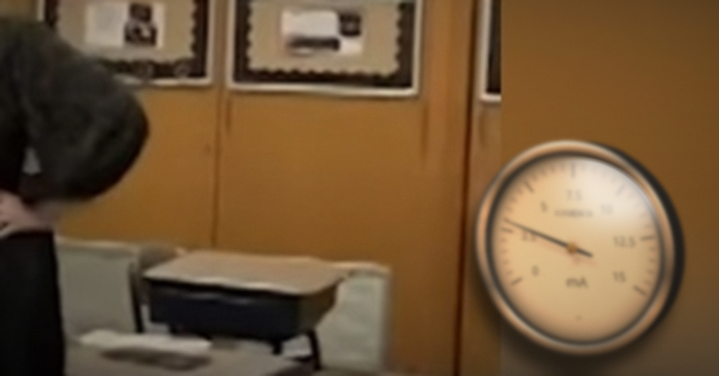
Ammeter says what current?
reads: 3 mA
